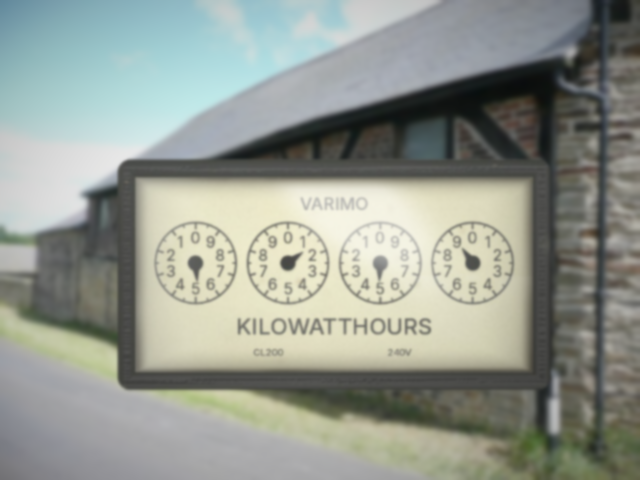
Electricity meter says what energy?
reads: 5149 kWh
